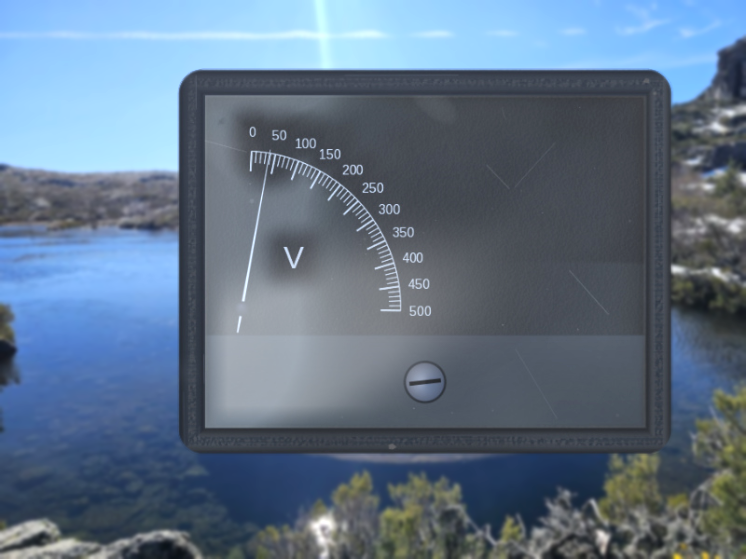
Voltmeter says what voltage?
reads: 40 V
